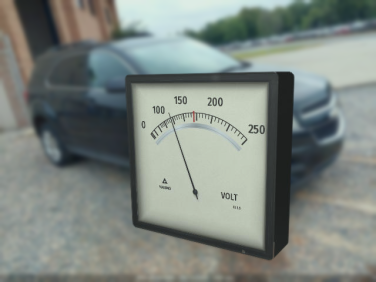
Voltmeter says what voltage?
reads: 125 V
